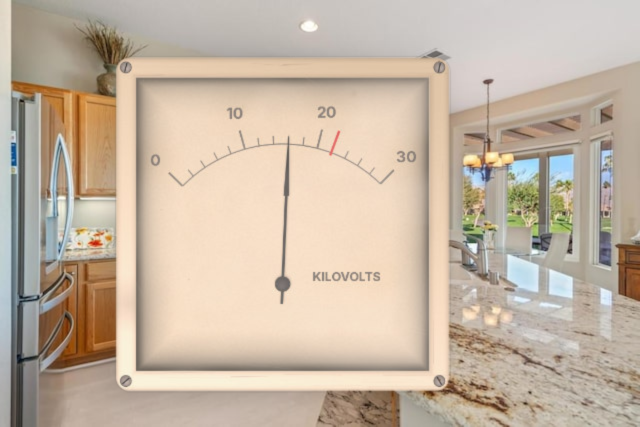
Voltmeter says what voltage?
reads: 16 kV
